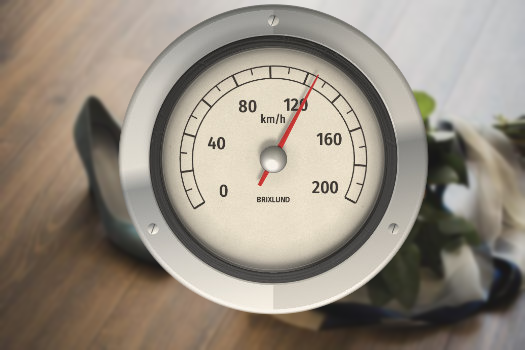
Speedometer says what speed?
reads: 125 km/h
